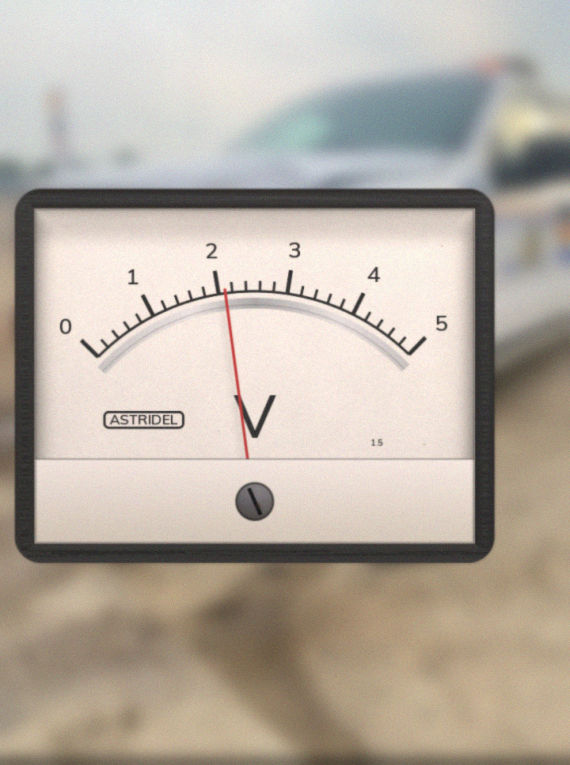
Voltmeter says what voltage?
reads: 2.1 V
